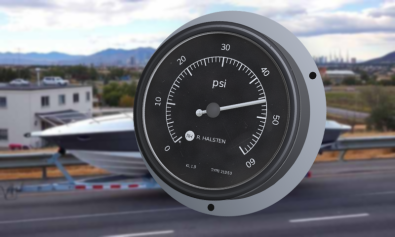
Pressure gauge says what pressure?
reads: 46 psi
